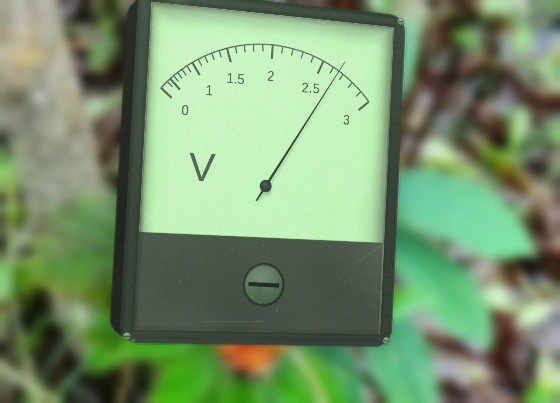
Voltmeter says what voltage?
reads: 2.65 V
